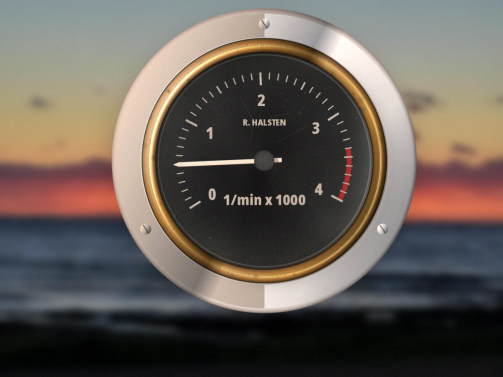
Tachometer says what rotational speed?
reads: 500 rpm
